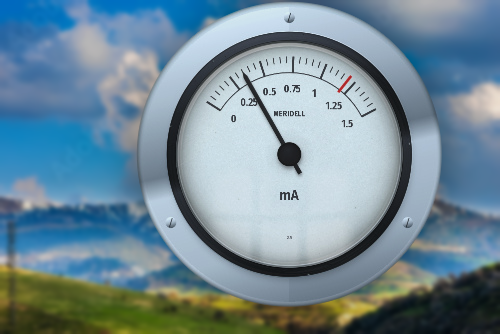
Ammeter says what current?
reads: 0.35 mA
